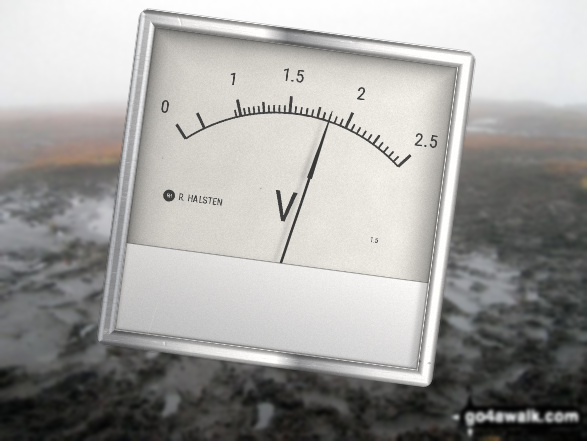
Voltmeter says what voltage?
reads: 1.85 V
